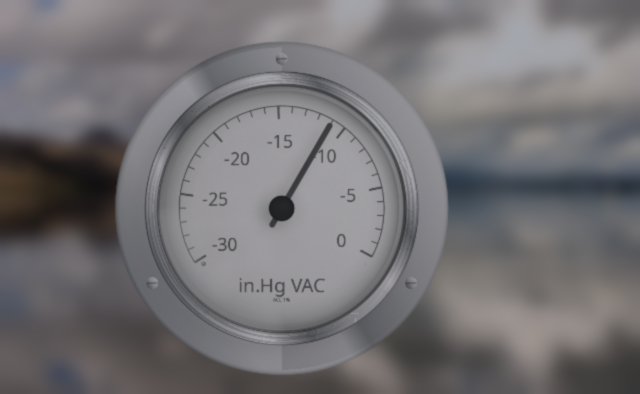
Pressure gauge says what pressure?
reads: -11 inHg
